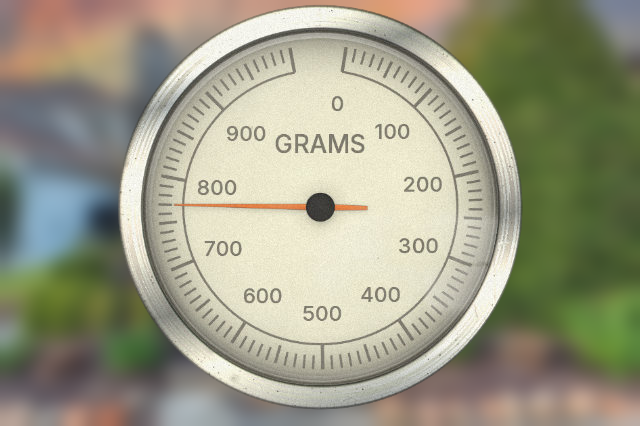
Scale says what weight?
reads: 770 g
